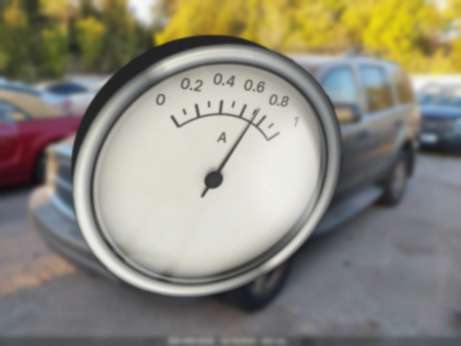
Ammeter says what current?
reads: 0.7 A
